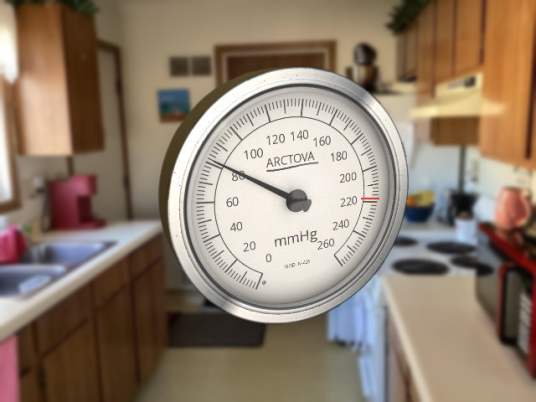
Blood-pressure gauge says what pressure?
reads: 82 mmHg
